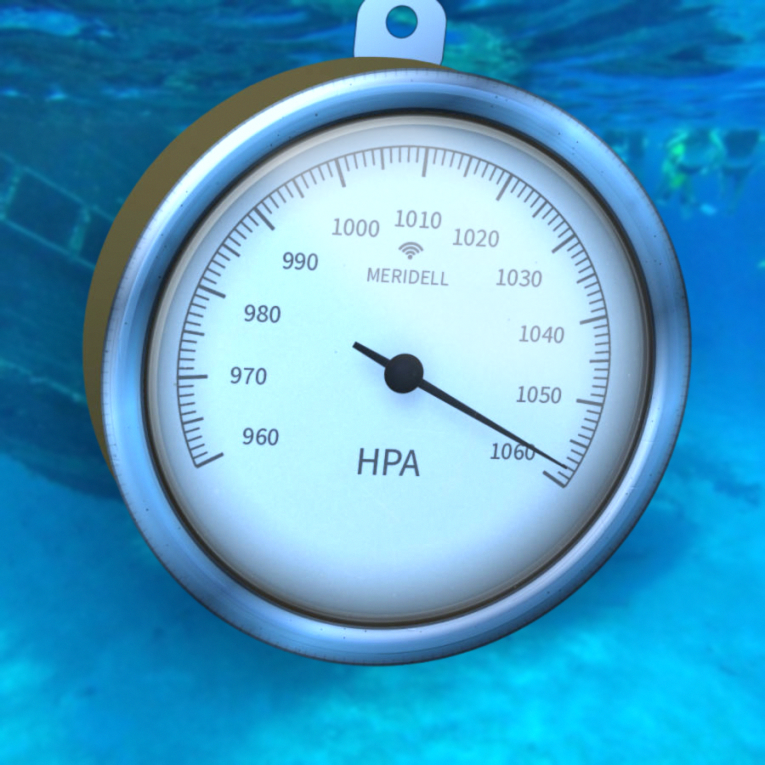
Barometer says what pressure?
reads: 1058 hPa
